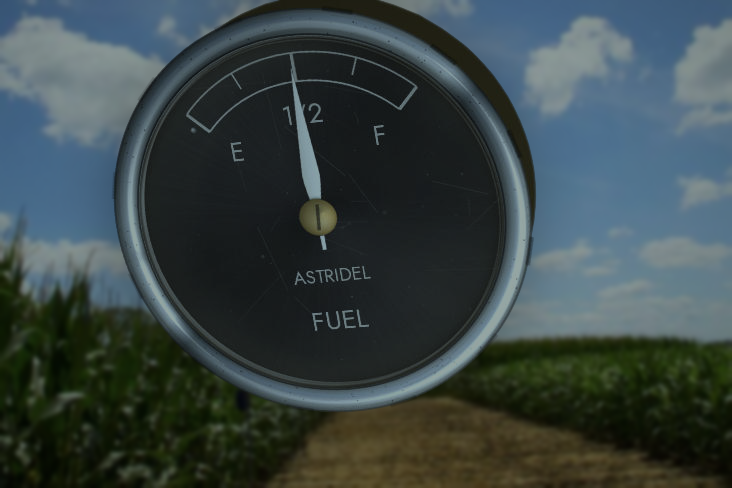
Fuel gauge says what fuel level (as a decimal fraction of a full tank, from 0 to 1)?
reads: 0.5
